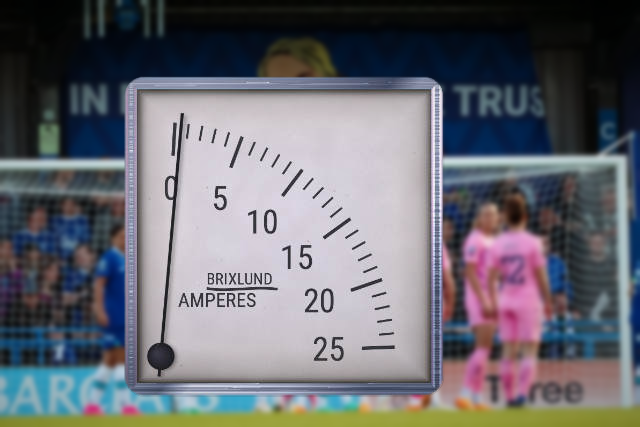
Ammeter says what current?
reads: 0.5 A
